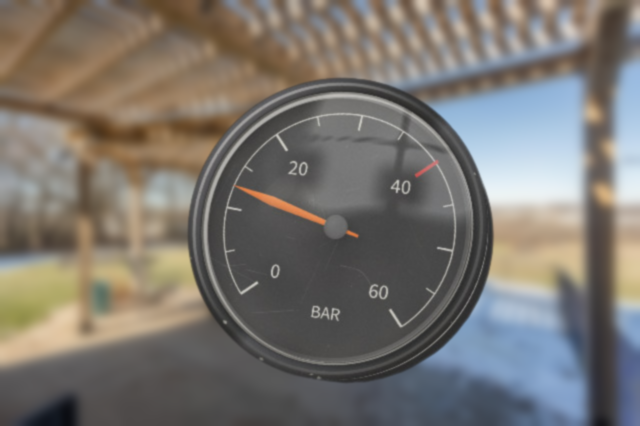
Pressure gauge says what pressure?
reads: 12.5 bar
